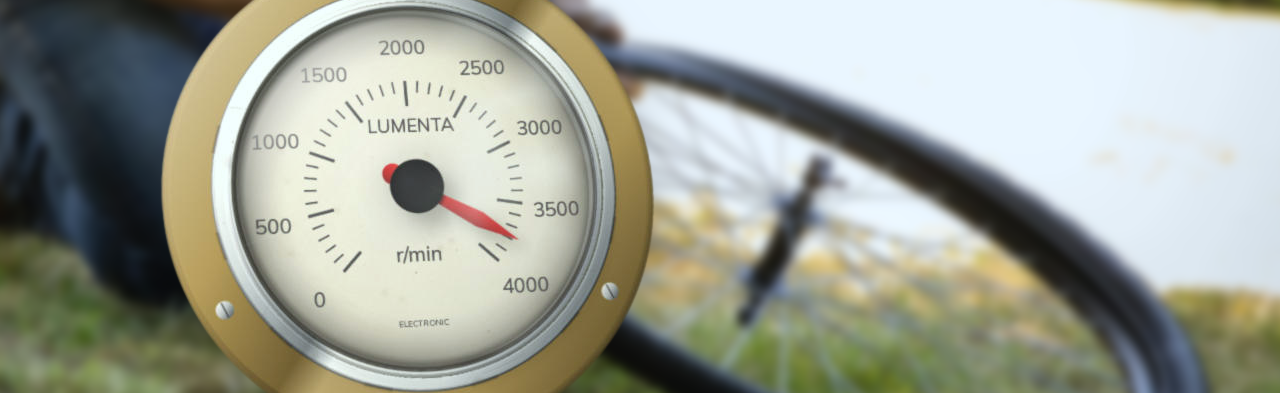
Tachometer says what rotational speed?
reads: 3800 rpm
